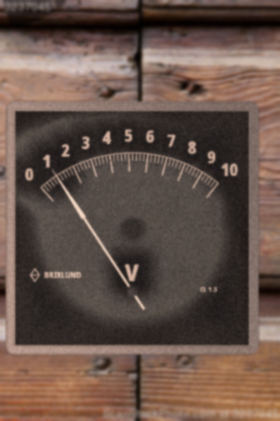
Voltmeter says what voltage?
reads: 1 V
